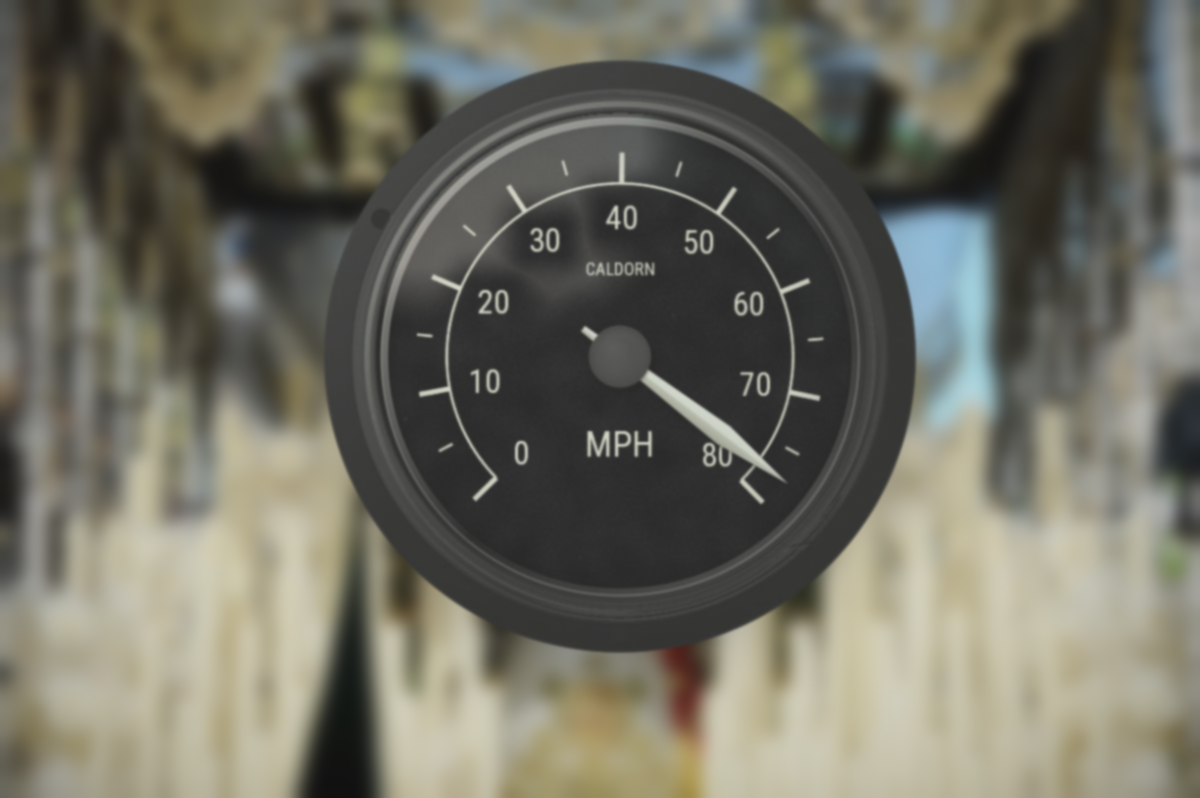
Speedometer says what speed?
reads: 77.5 mph
